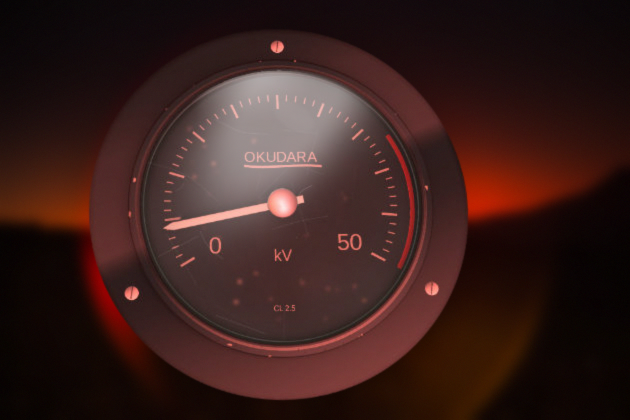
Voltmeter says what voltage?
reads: 4 kV
